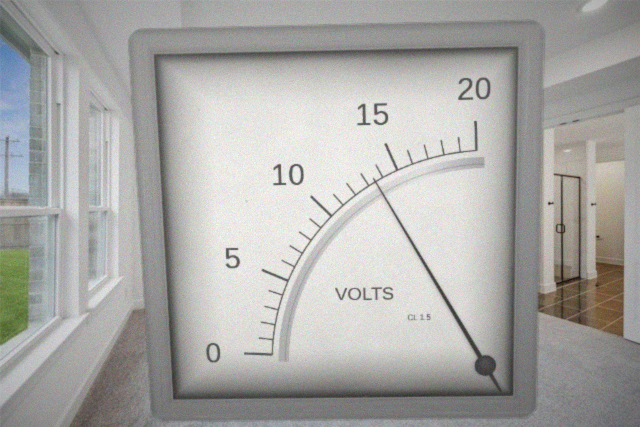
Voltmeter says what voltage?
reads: 13.5 V
